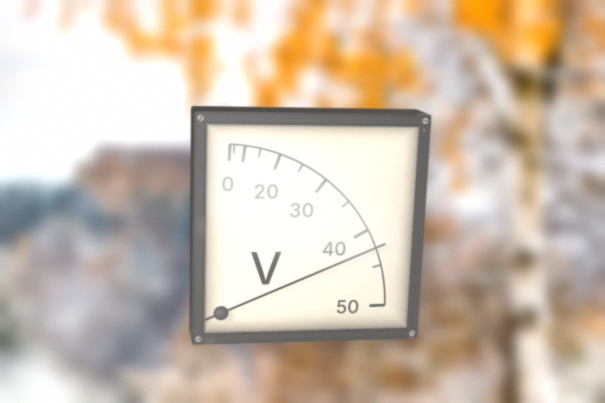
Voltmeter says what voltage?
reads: 42.5 V
